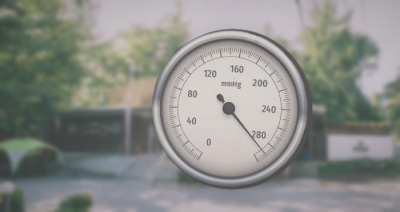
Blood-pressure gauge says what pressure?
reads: 290 mmHg
